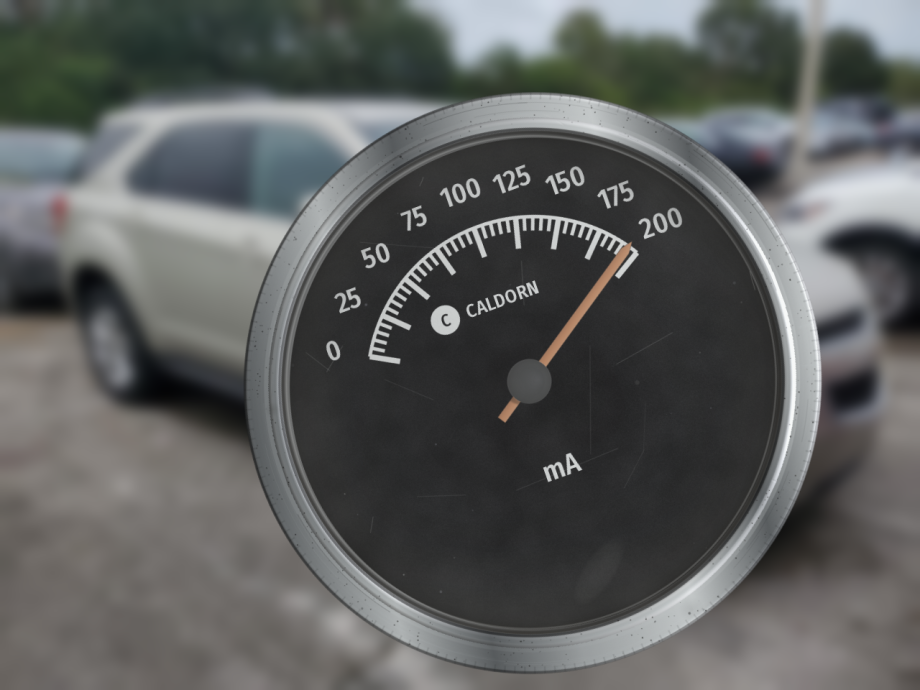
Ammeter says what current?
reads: 195 mA
